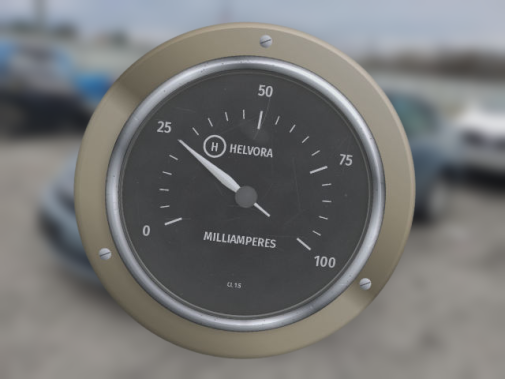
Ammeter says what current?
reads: 25 mA
